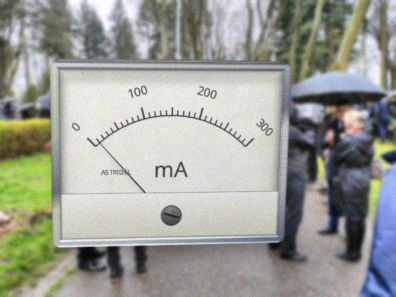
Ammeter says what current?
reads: 10 mA
